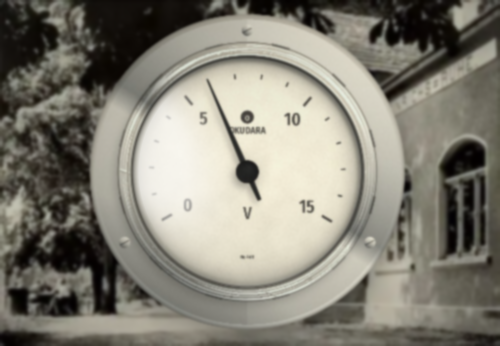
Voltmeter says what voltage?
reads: 6 V
